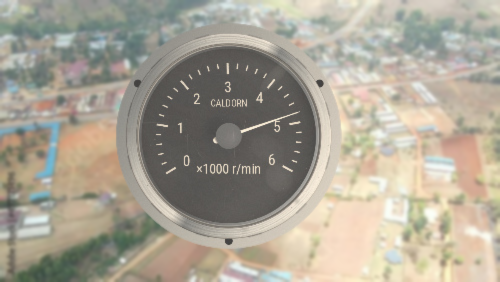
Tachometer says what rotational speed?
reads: 4800 rpm
